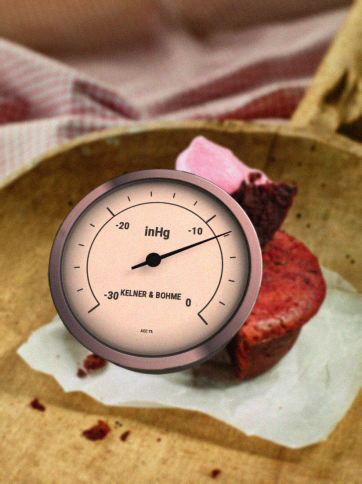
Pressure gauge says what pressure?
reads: -8 inHg
